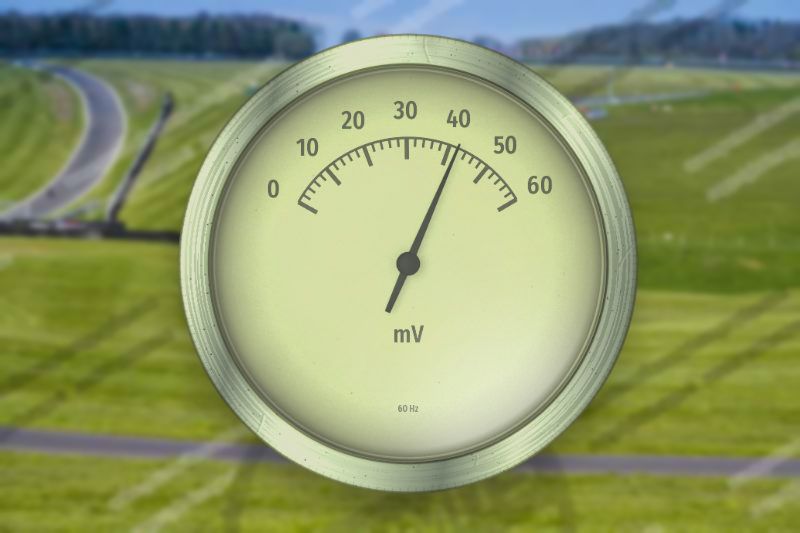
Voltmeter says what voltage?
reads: 42 mV
